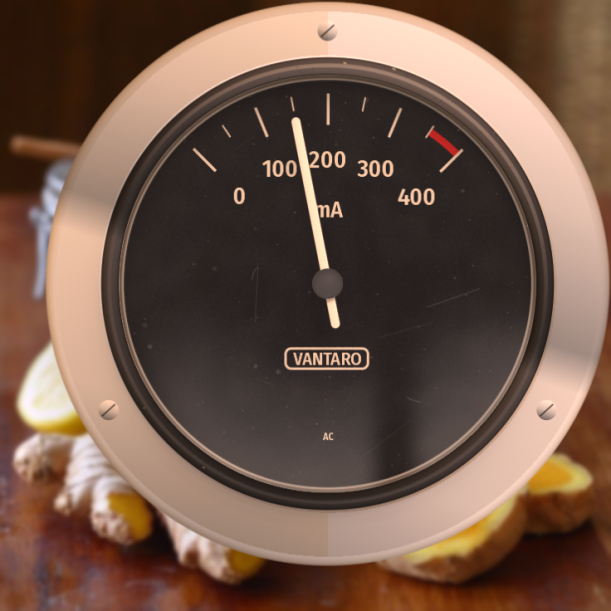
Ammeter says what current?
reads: 150 mA
